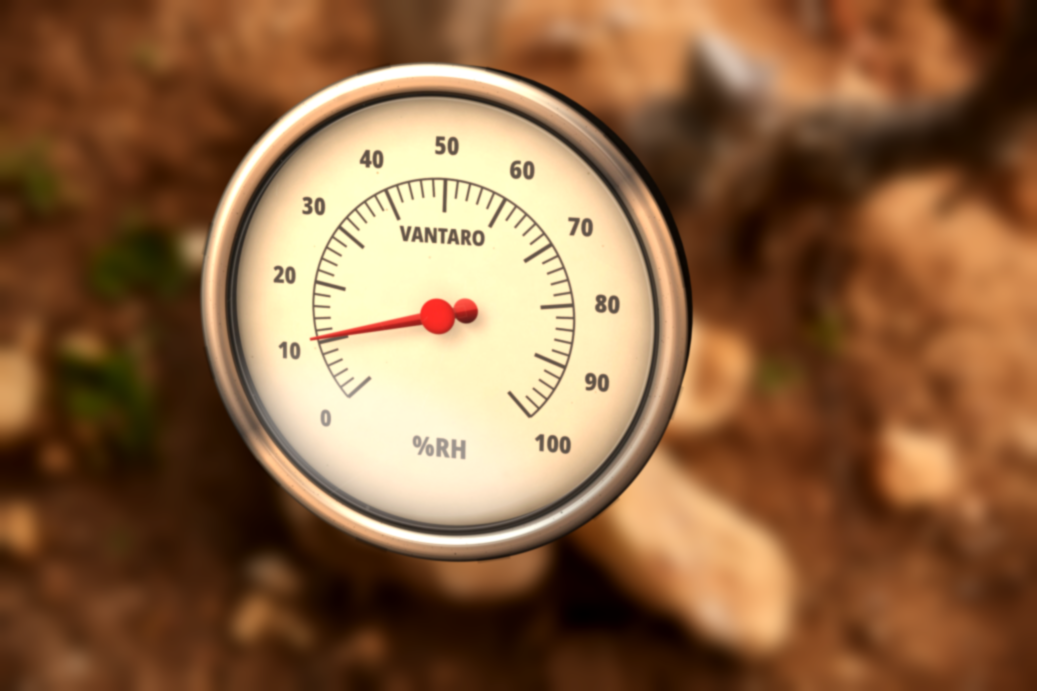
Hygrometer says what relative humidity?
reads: 11 %
